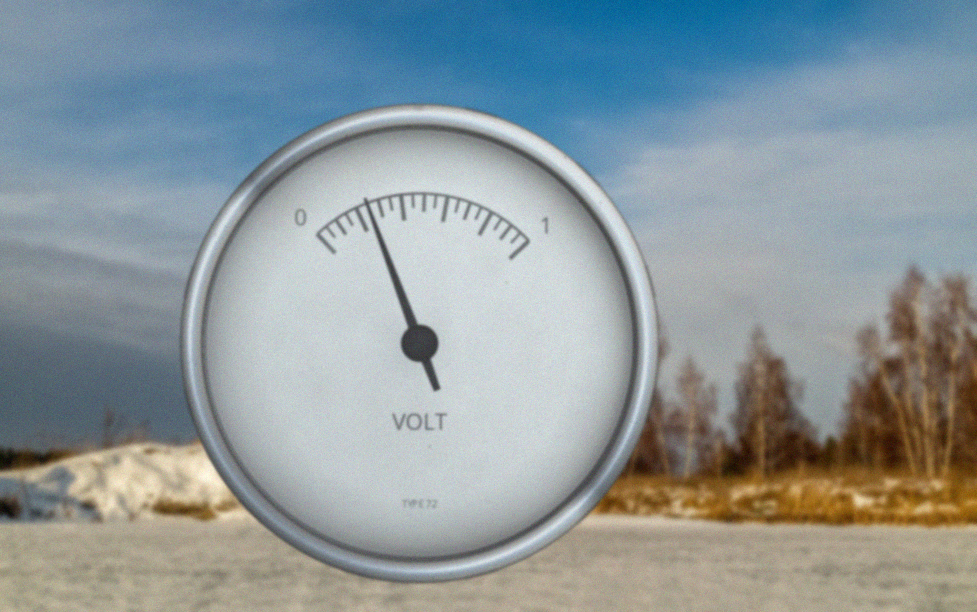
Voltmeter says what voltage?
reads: 0.25 V
